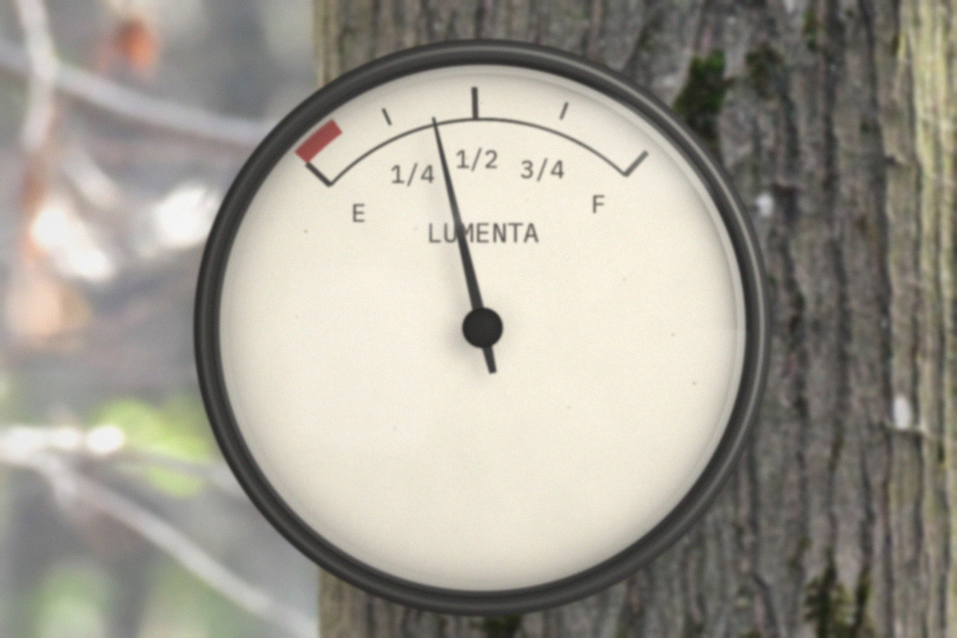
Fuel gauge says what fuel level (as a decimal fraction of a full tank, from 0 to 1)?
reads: 0.375
